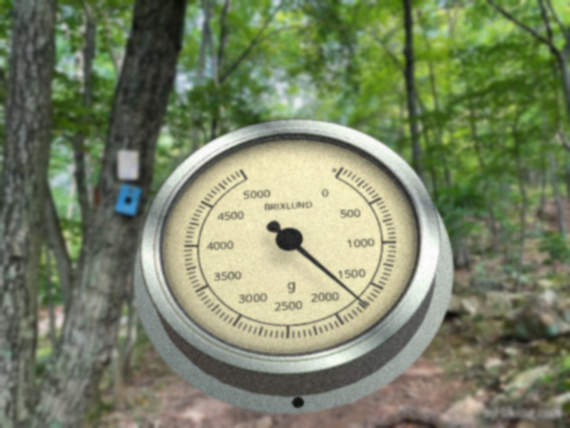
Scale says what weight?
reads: 1750 g
